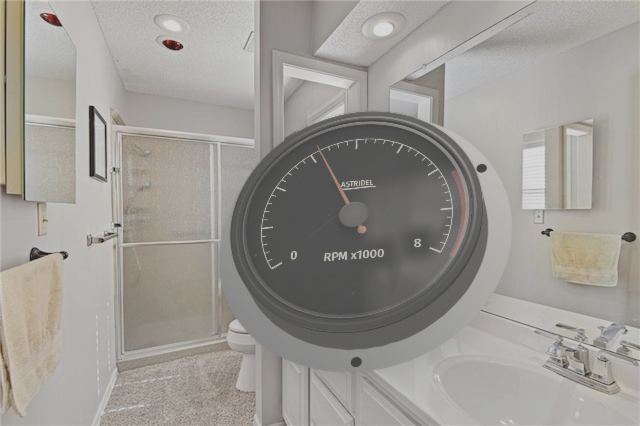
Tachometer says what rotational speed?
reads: 3200 rpm
